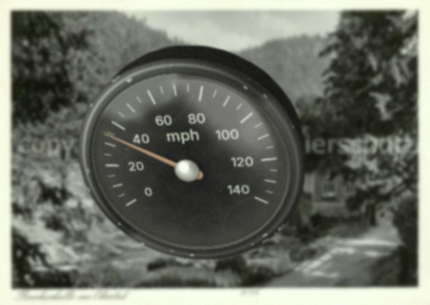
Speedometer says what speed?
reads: 35 mph
